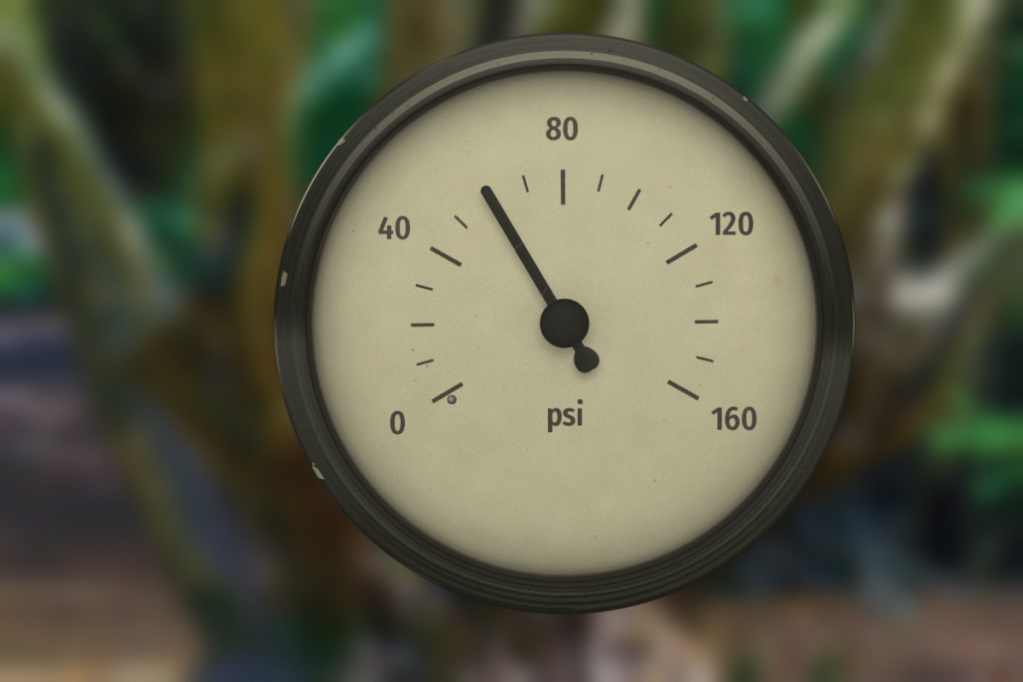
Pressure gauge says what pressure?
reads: 60 psi
